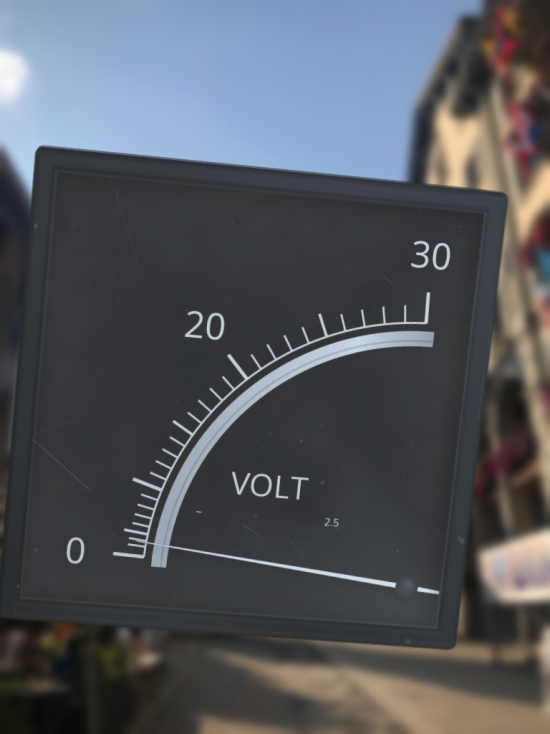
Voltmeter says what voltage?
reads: 4 V
